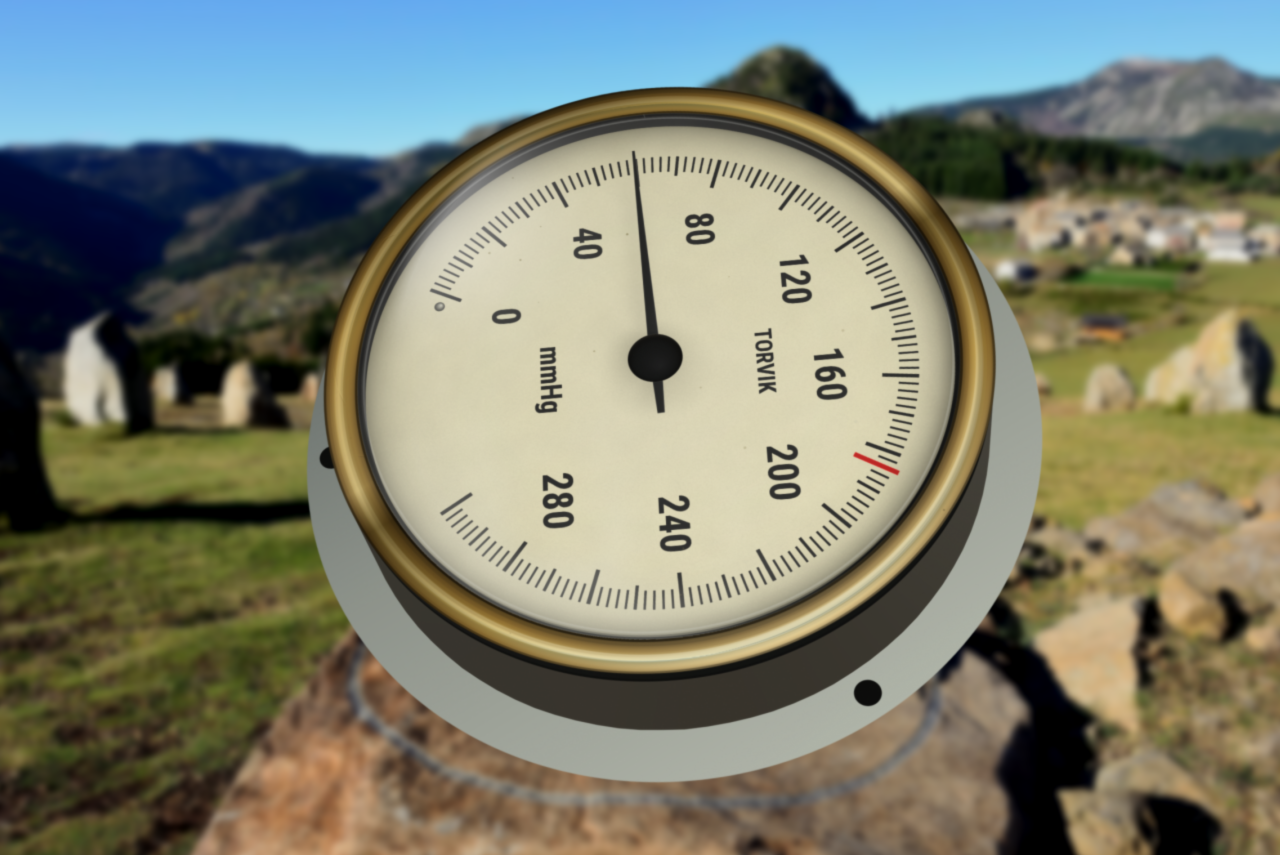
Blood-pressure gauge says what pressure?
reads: 60 mmHg
